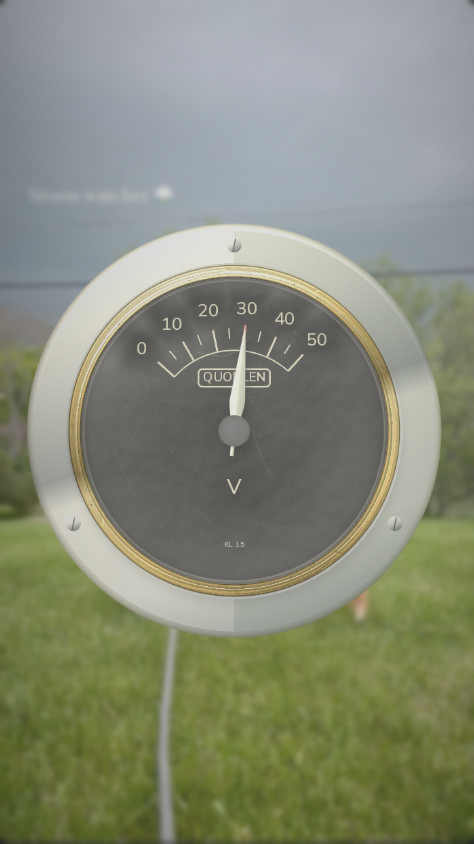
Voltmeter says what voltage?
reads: 30 V
